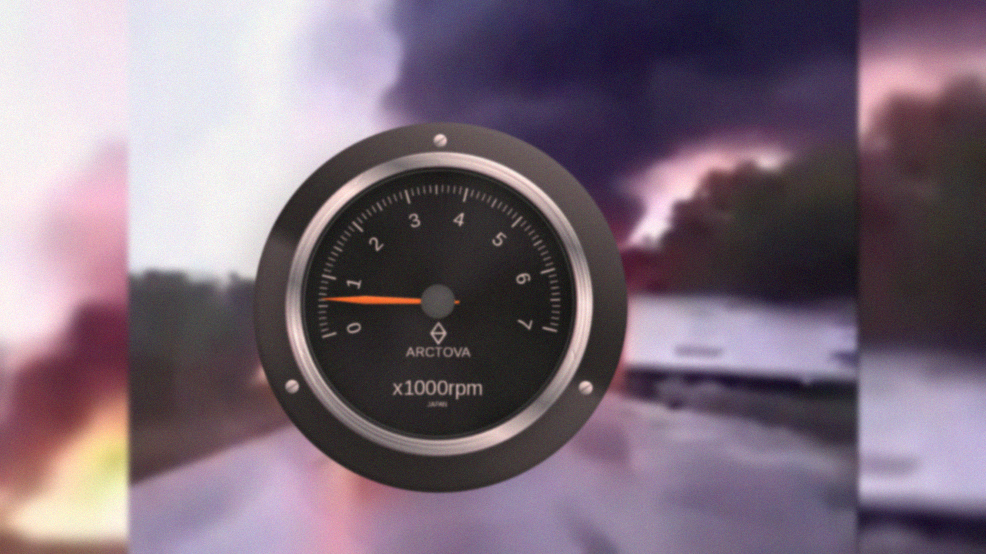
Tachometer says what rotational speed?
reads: 600 rpm
